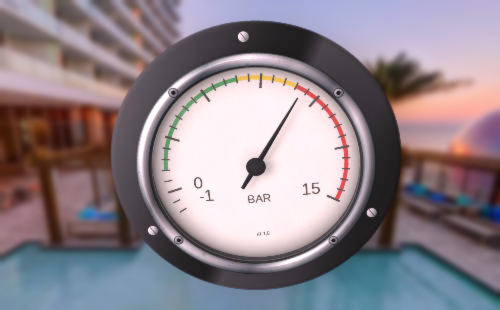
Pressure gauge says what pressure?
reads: 9.25 bar
